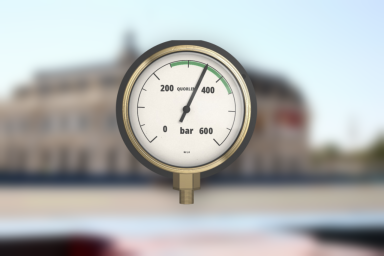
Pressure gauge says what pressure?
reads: 350 bar
